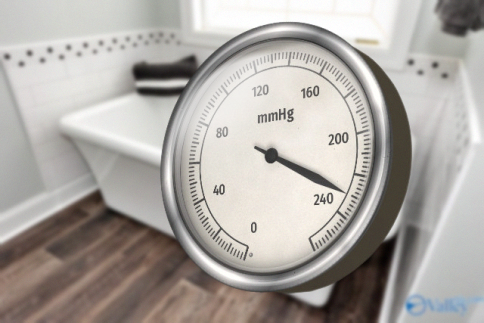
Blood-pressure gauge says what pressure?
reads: 230 mmHg
